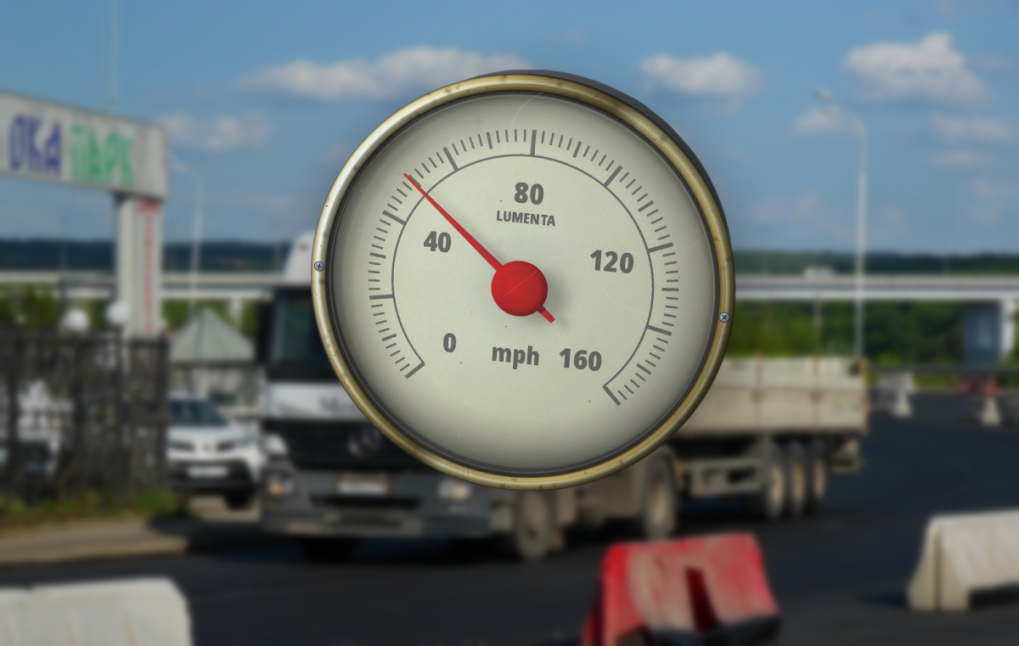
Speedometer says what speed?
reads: 50 mph
